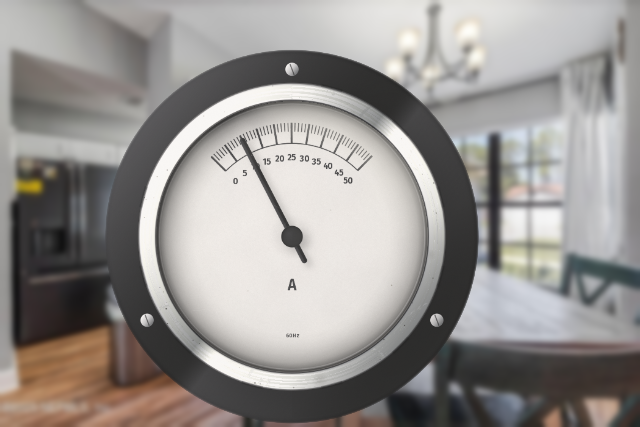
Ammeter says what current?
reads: 10 A
